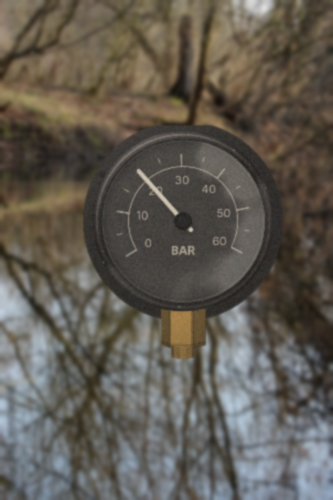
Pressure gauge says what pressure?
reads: 20 bar
